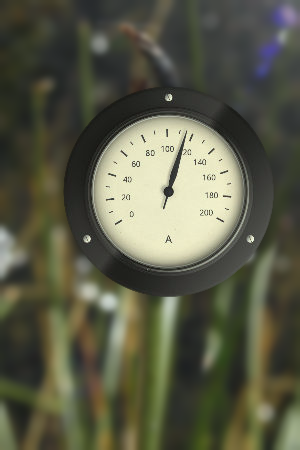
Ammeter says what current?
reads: 115 A
